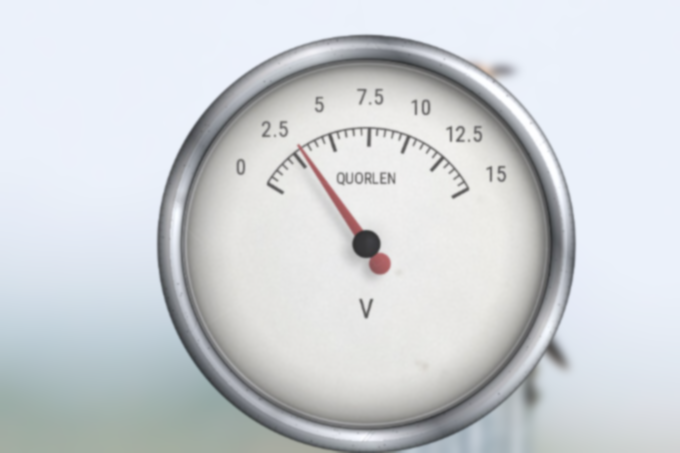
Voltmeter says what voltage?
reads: 3 V
